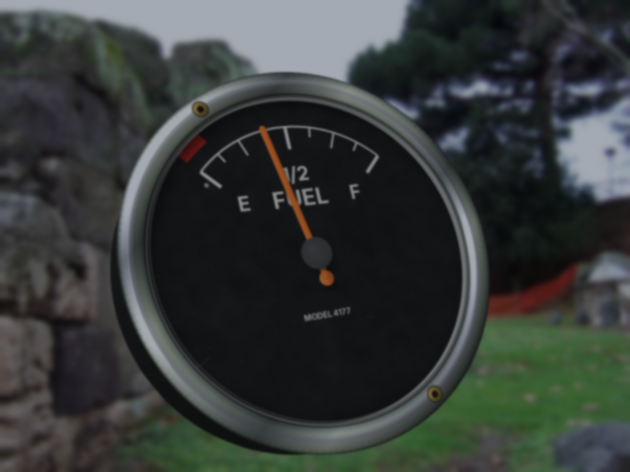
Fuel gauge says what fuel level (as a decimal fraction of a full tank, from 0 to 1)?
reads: 0.375
